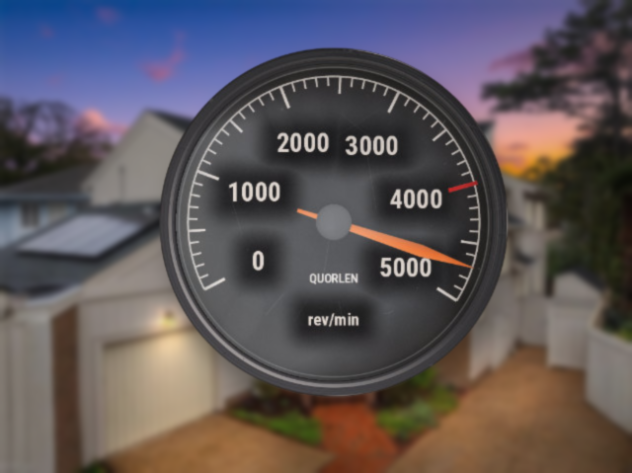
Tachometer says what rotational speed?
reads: 4700 rpm
